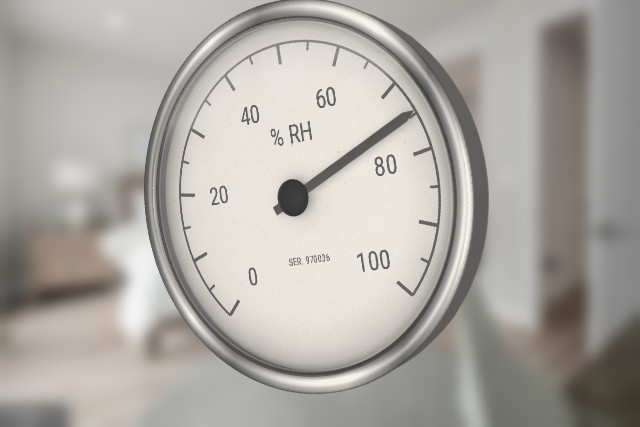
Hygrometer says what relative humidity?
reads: 75 %
